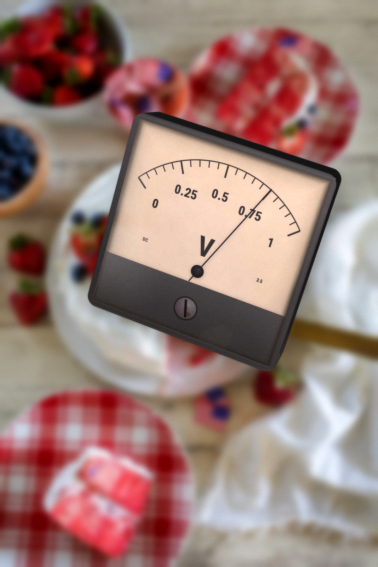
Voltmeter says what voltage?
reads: 0.75 V
